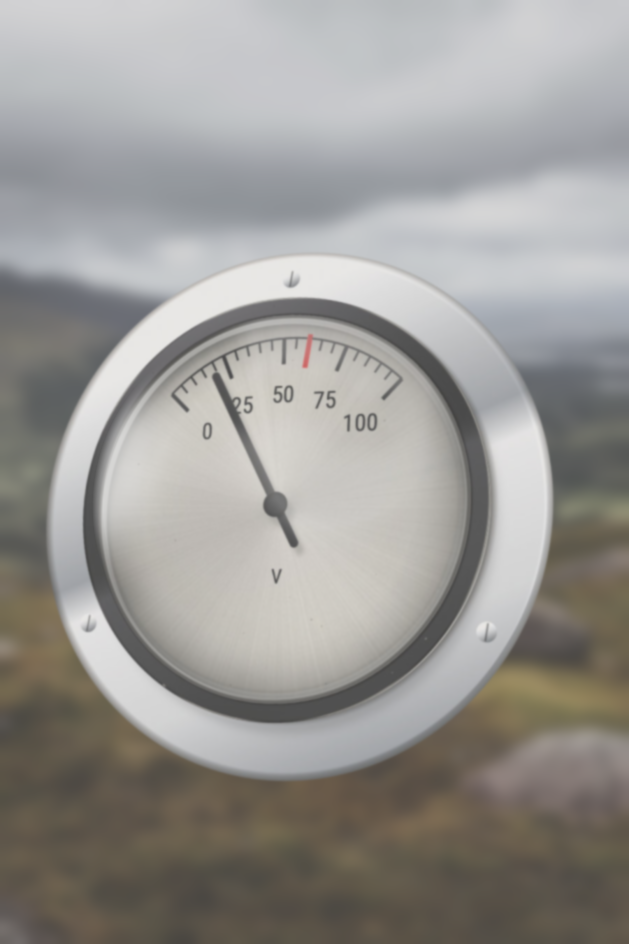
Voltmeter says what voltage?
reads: 20 V
